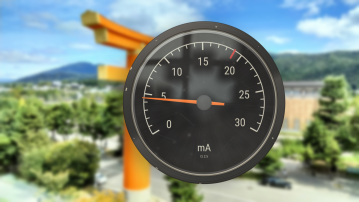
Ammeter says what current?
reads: 4.5 mA
